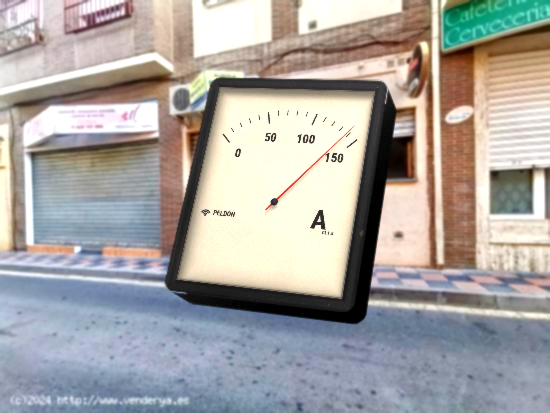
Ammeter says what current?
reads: 140 A
